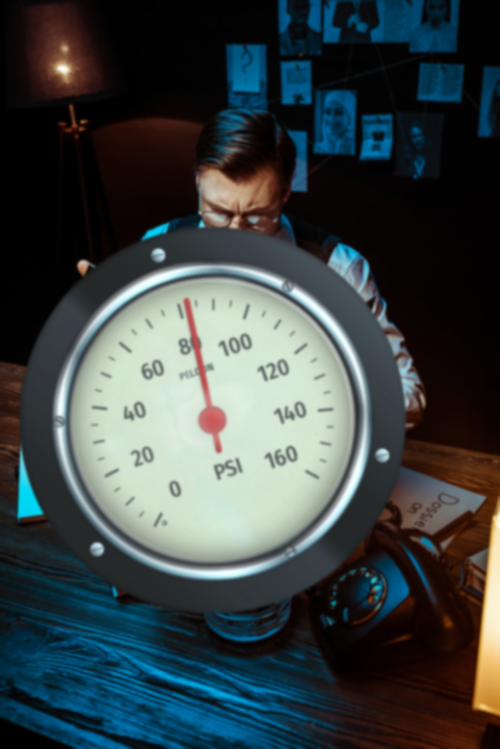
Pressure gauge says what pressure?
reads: 82.5 psi
